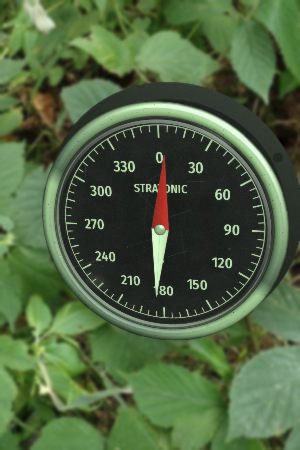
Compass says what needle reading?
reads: 5 °
